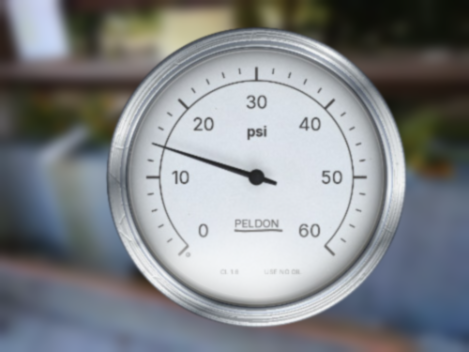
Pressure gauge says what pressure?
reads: 14 psi
